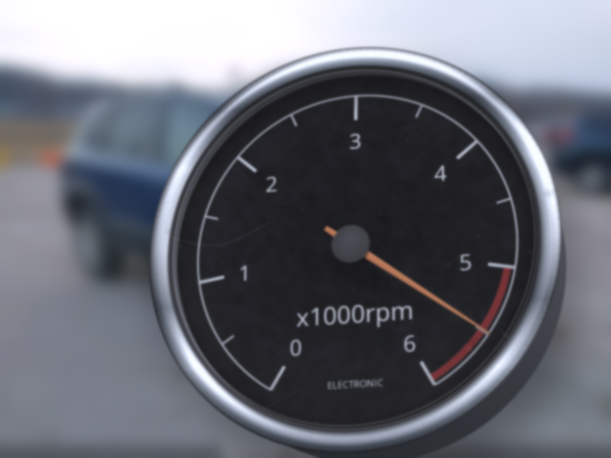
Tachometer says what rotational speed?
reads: 5500 rpm
